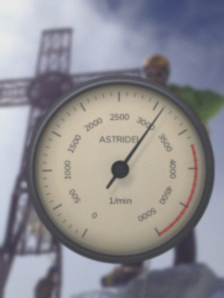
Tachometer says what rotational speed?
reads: 3100 rpm
